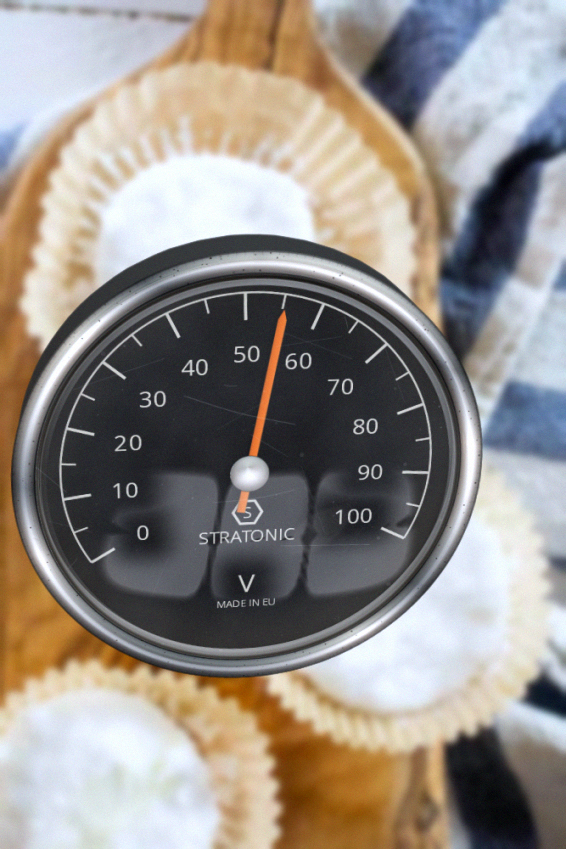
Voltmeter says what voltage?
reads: 55 V
